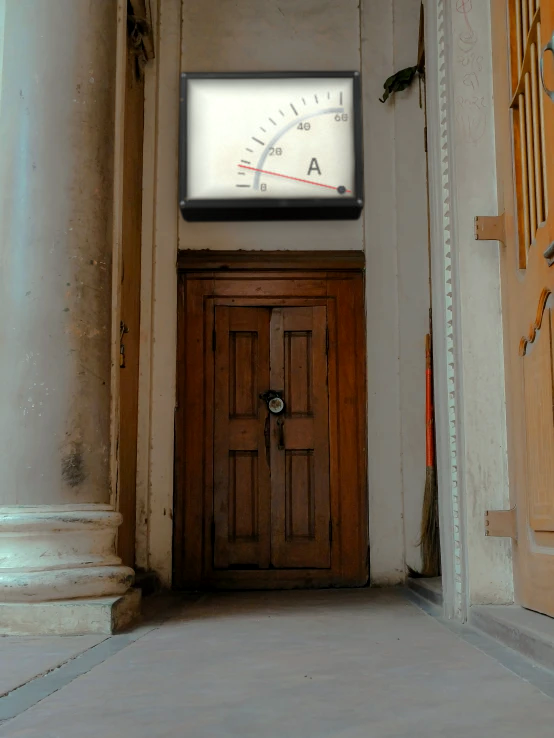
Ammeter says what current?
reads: 7.5 A
